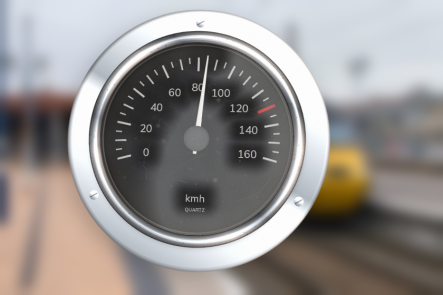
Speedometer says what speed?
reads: 85 km/h
